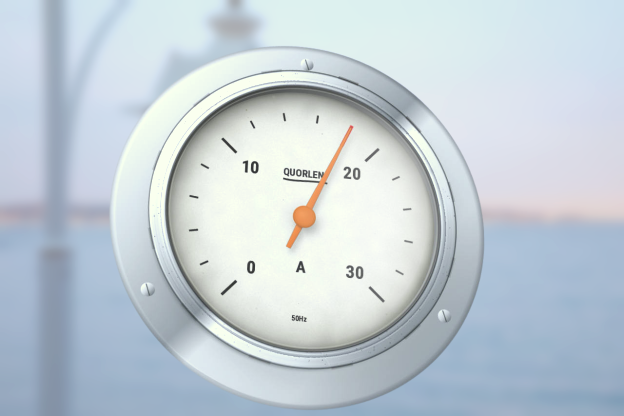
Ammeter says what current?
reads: 18 A
